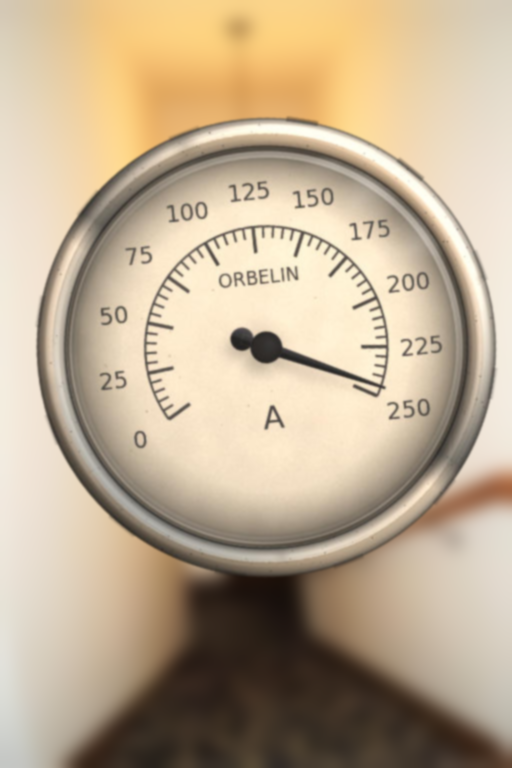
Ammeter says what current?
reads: 245 A
